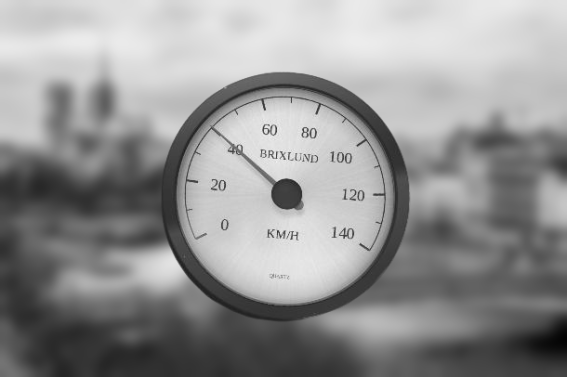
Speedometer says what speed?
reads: 40 km/h
